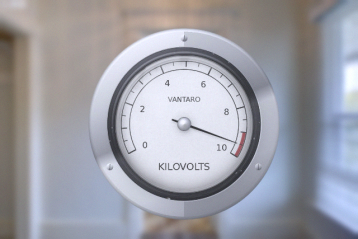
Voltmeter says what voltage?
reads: 9.5 kV
